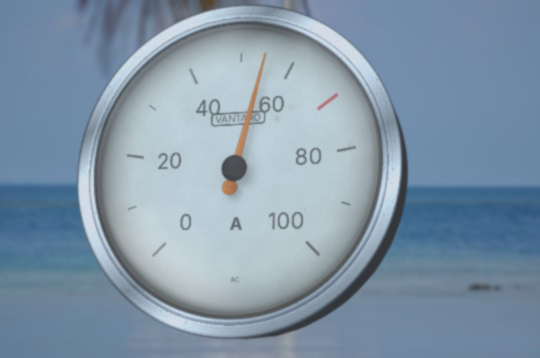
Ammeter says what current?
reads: 55 A
